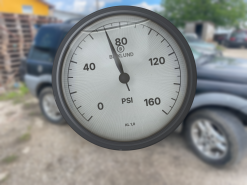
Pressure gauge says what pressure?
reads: 70 psi
